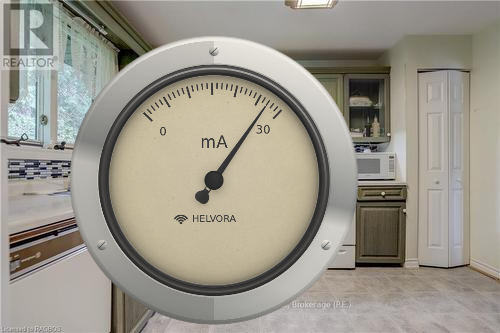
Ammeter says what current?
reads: 27 mA
